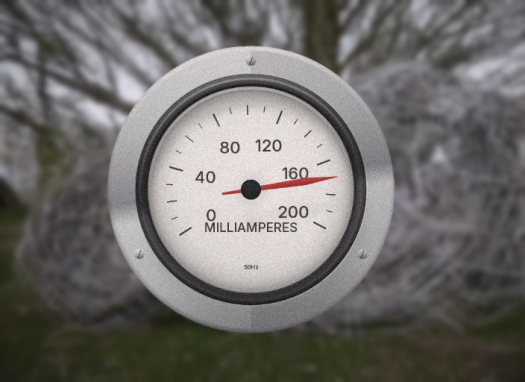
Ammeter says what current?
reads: 170 mA
